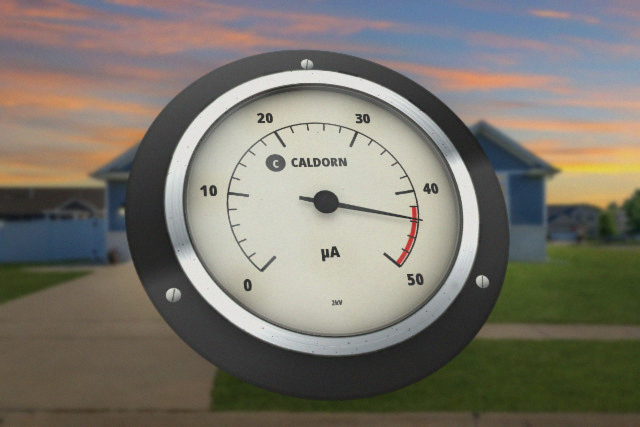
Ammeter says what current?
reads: 44 µA
